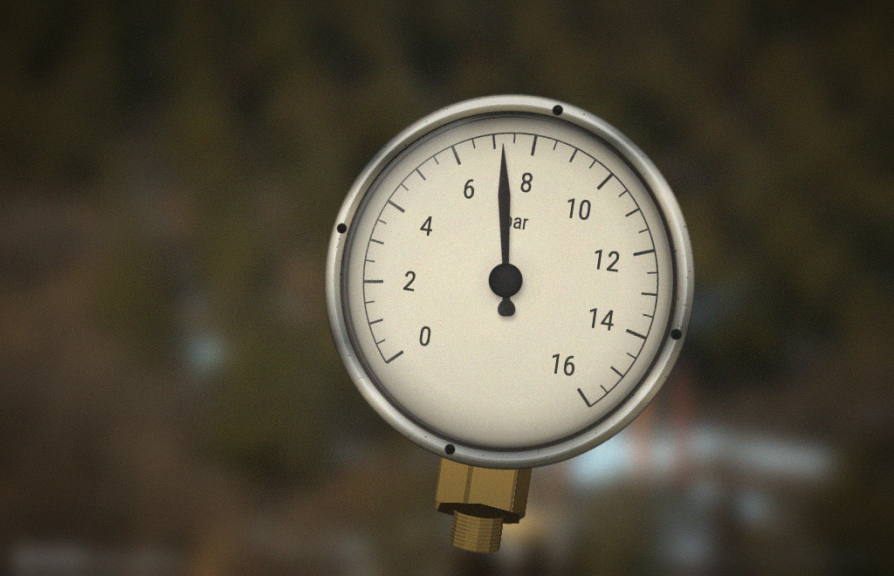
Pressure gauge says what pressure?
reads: 7.25 bar
